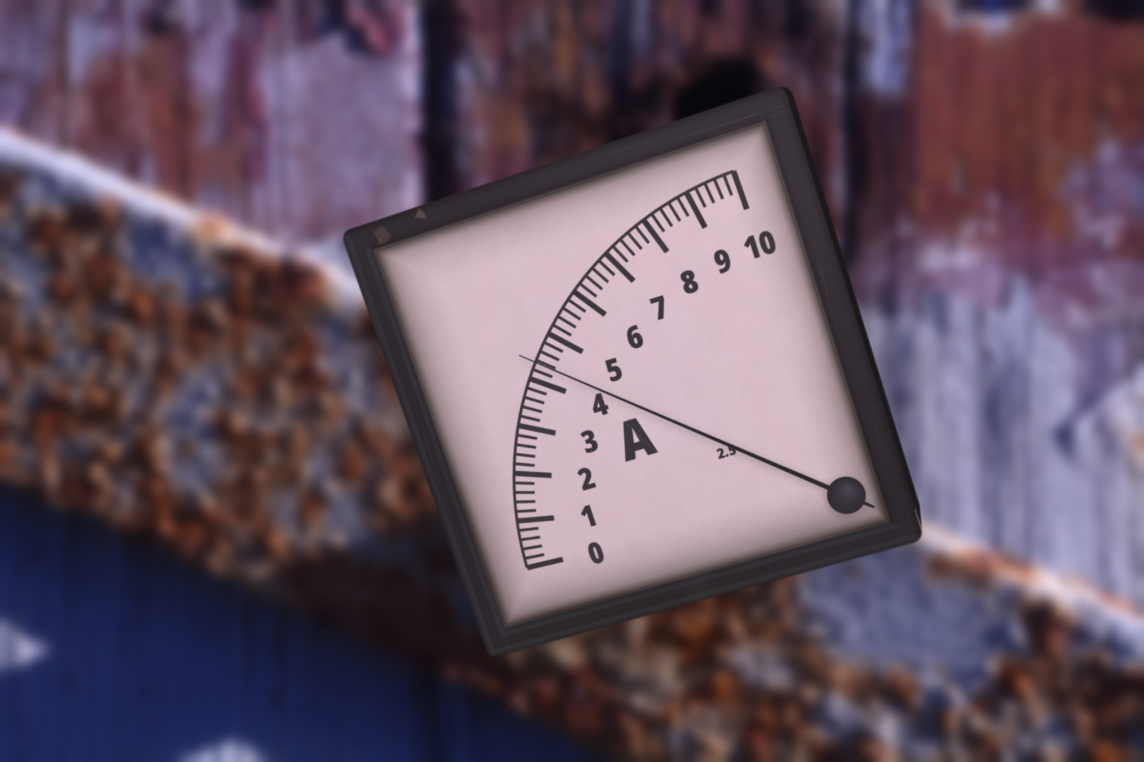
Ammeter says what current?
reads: 4.4 A
